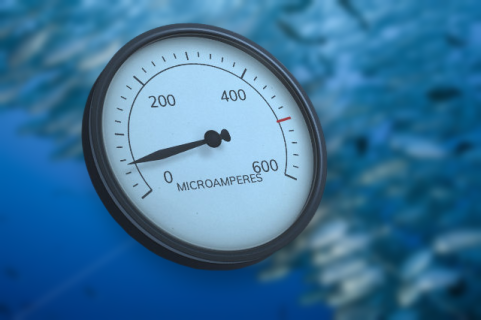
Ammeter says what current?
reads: 50 µA
